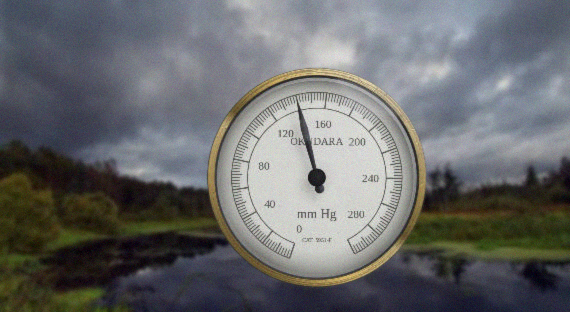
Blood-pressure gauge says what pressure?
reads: 140 mmHg
